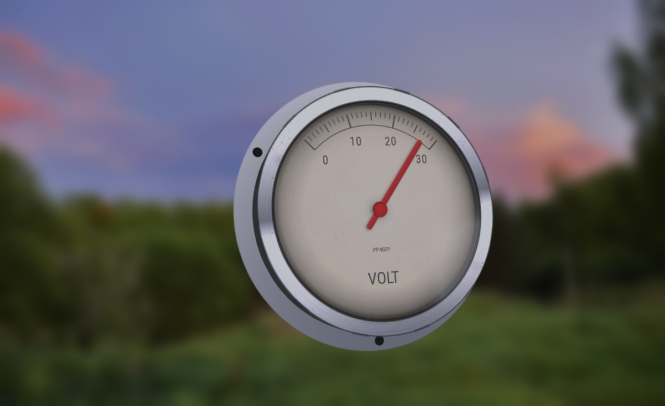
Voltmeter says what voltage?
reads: 27 V
